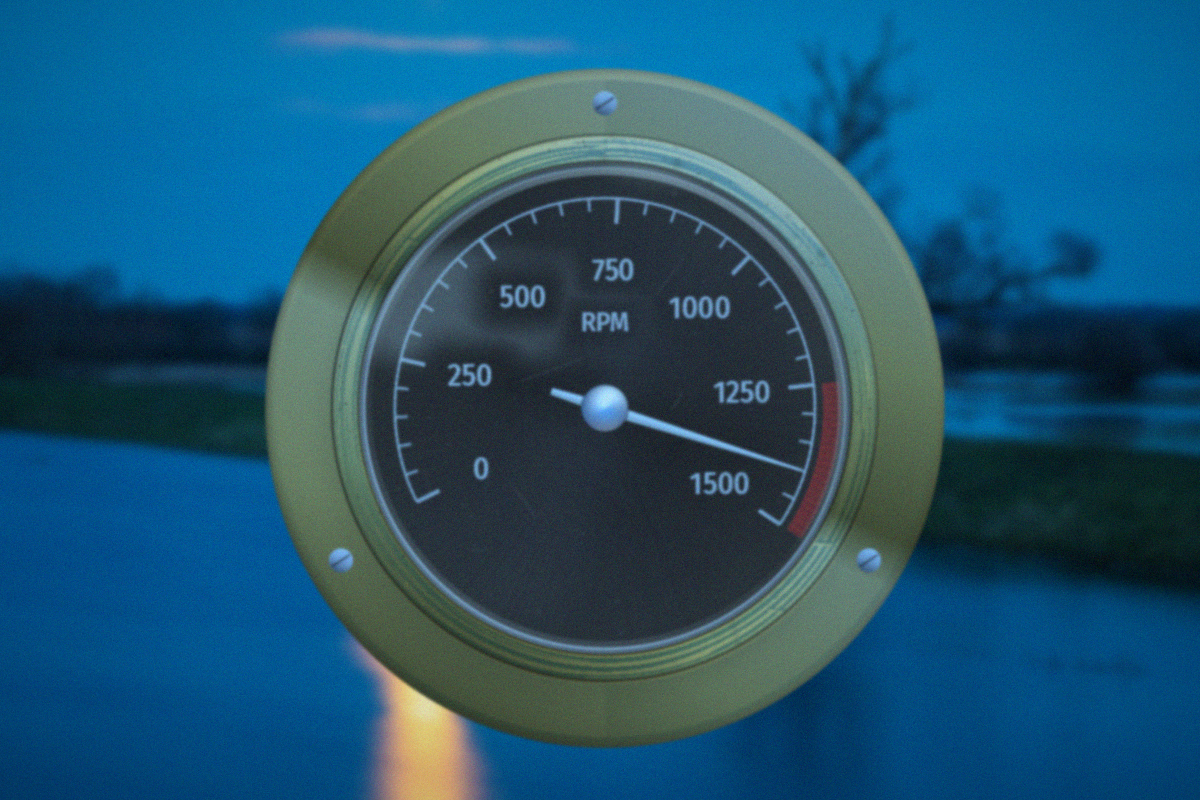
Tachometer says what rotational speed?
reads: 1400 rpm
